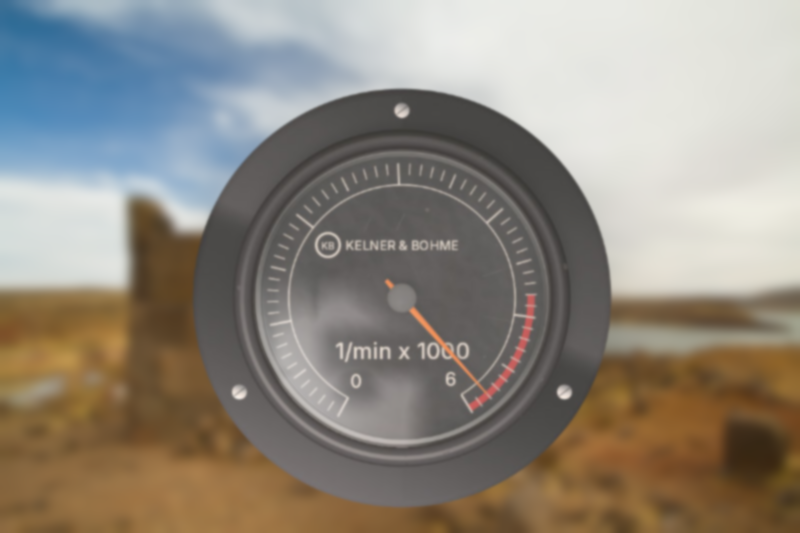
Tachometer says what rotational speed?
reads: 5800 rpm
